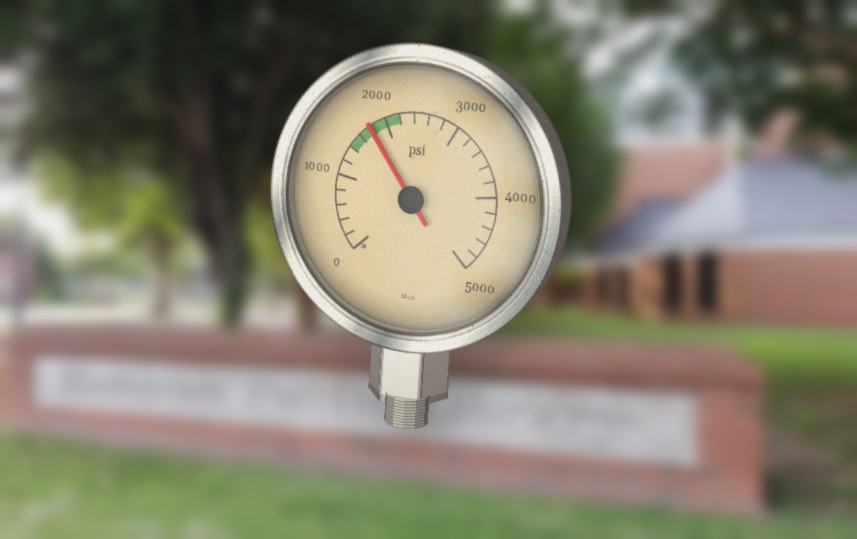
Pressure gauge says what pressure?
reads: 1800 psi
